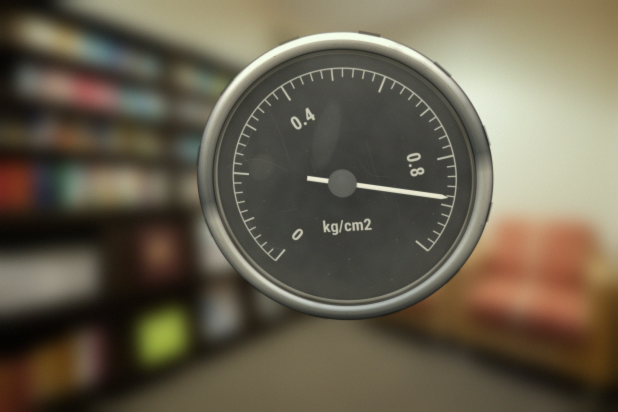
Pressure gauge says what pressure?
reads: 0.88 kg/cm²
